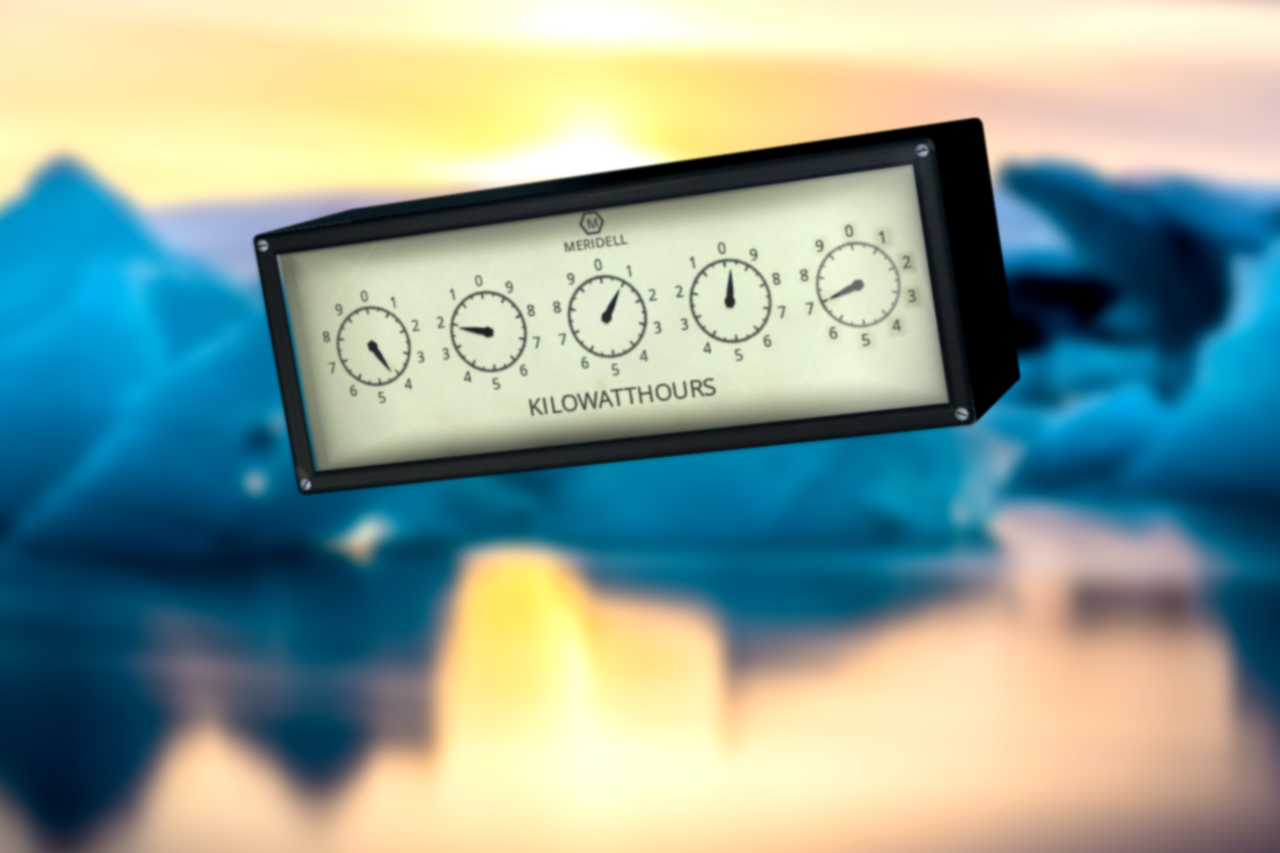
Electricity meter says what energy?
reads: 42097 kWh
